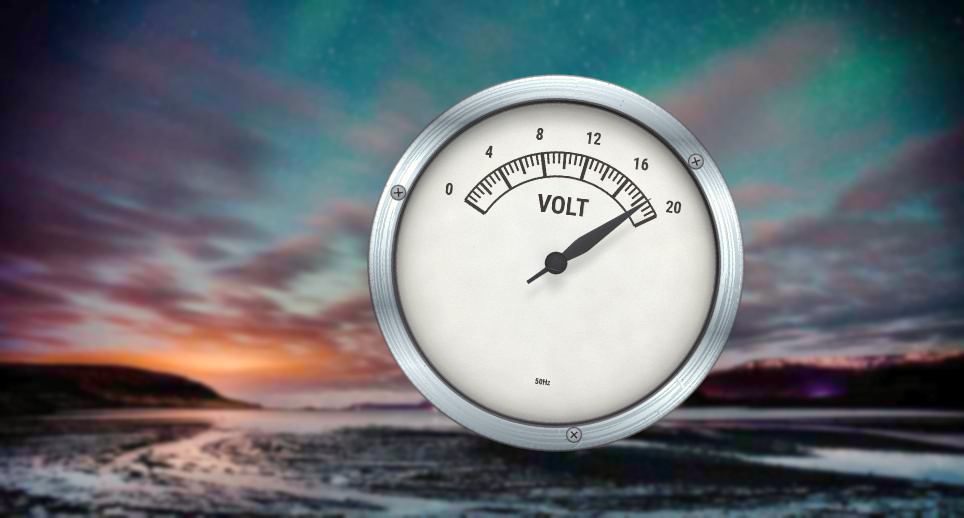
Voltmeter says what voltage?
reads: 18.5 V
